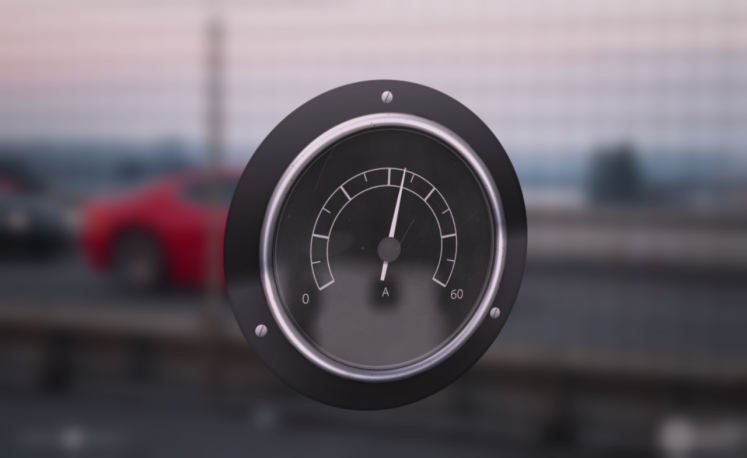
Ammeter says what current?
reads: 32.5 A
